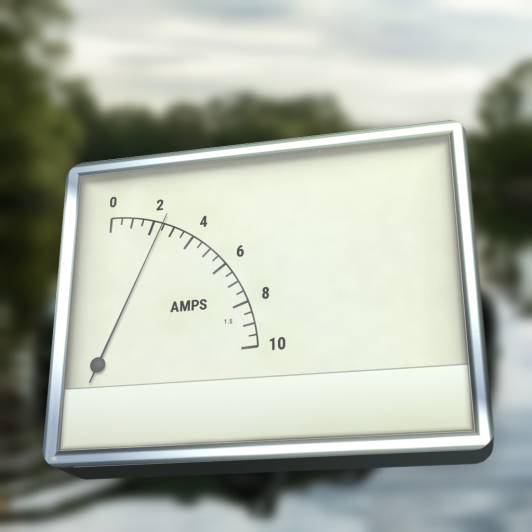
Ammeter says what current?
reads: 2.5 A
